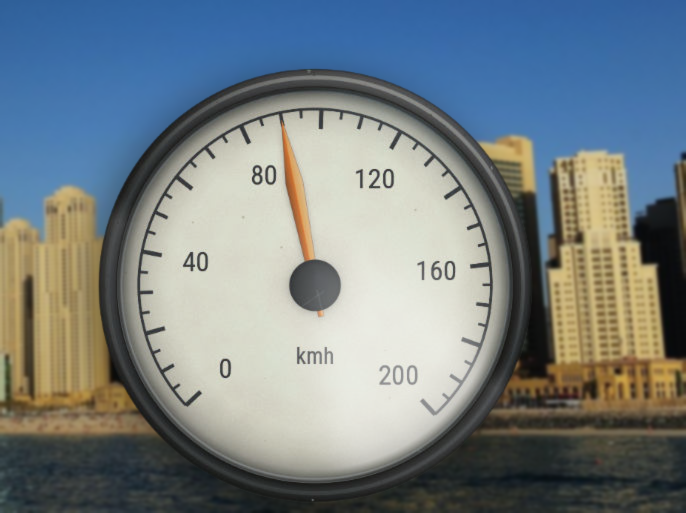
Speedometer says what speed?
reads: 90 km/h
